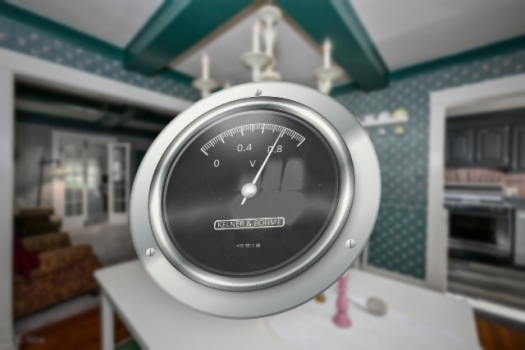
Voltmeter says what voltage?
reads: 0.8 V
